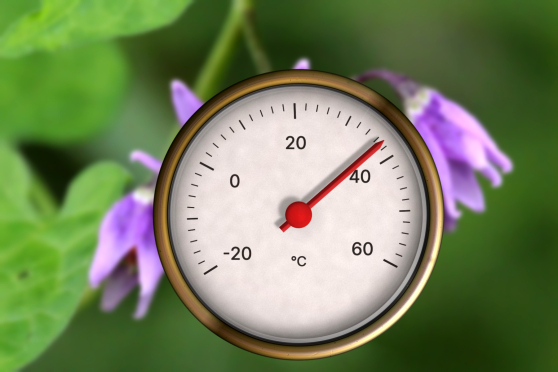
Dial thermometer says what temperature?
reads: 37 °C
